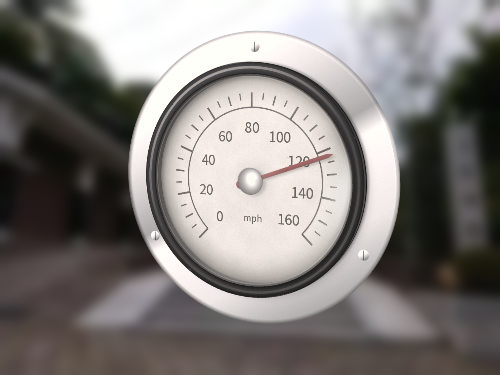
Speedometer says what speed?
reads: 122.5 mph
